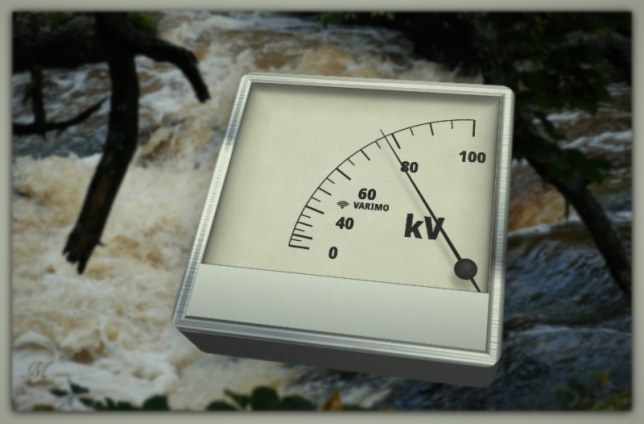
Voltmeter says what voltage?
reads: 77.5 kV
